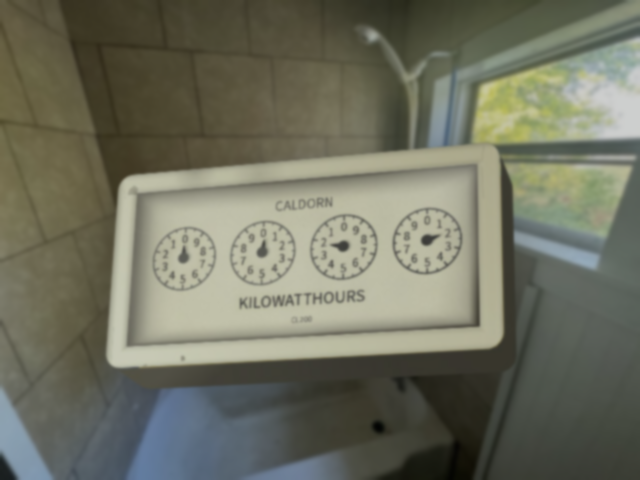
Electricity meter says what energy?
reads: 22 kWh
